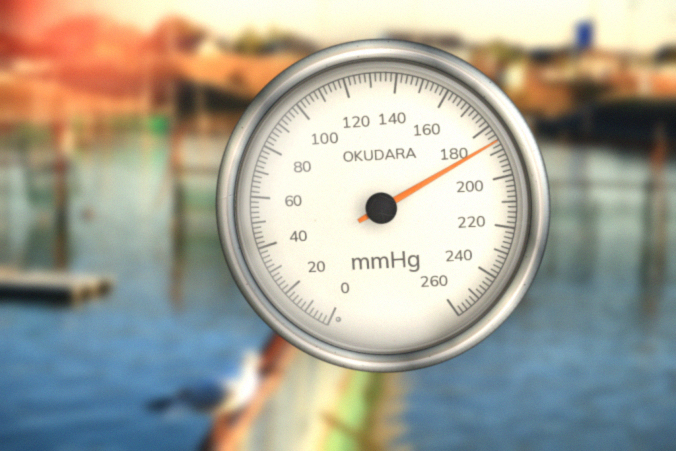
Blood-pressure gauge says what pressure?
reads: 186 mmHg
